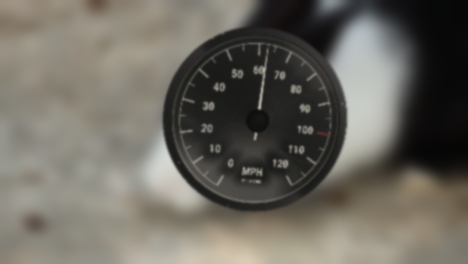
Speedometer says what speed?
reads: 62.5 mph
